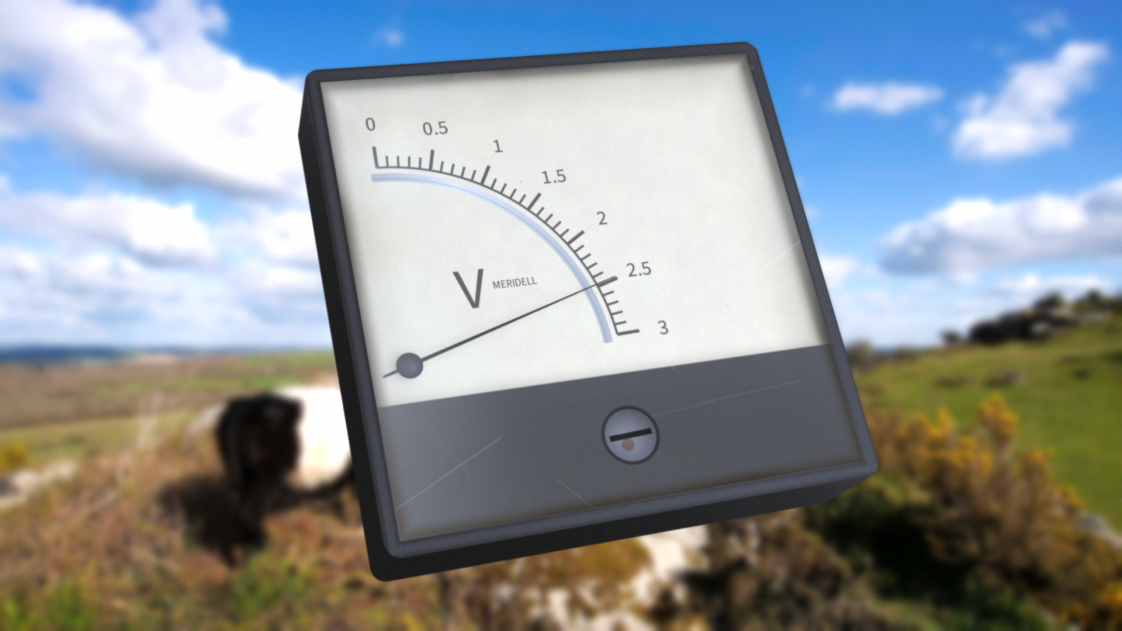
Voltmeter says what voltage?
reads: 2.5 V
